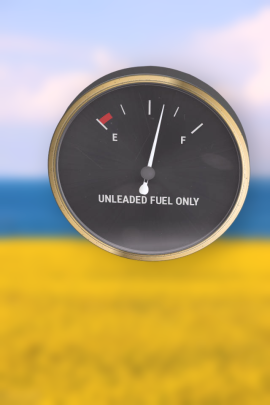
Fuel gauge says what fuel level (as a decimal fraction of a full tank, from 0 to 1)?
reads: 0.625
